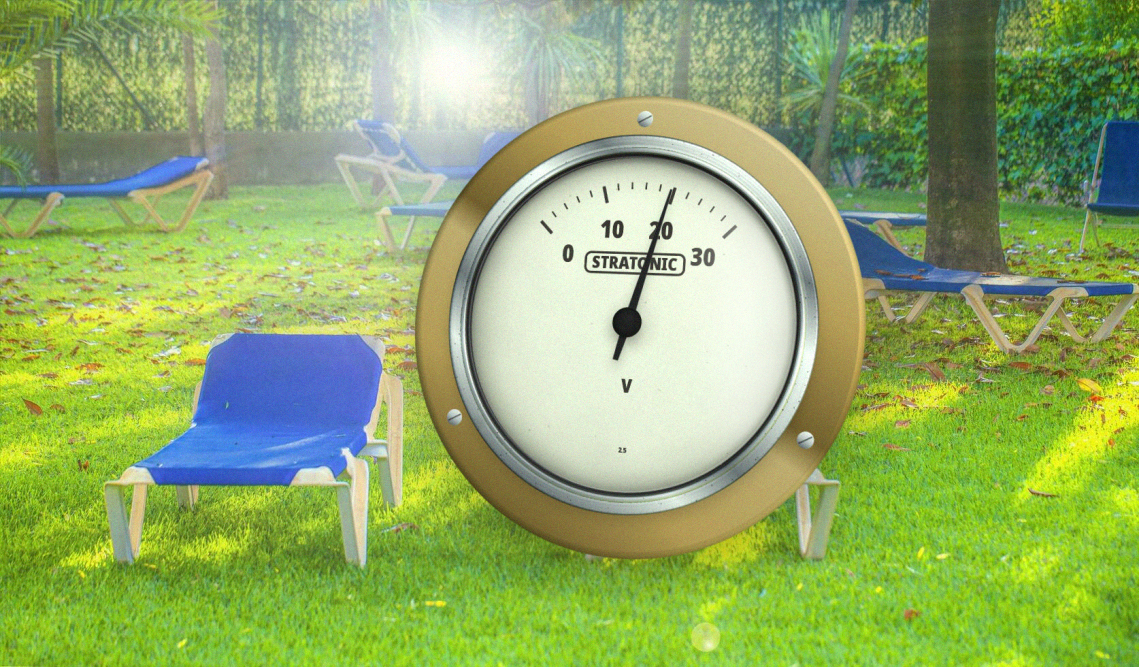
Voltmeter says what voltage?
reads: 20 V
